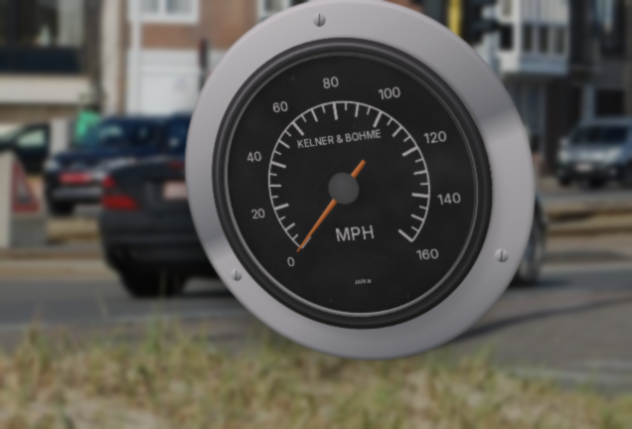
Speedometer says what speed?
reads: 0 mph
